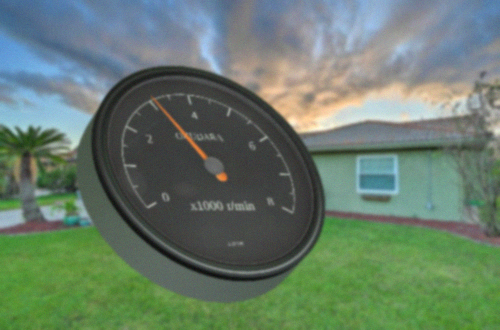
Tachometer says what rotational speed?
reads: 3000 rpm
